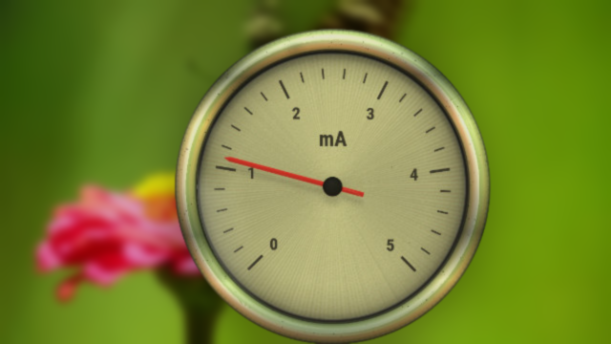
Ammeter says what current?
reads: 1.1 mA
